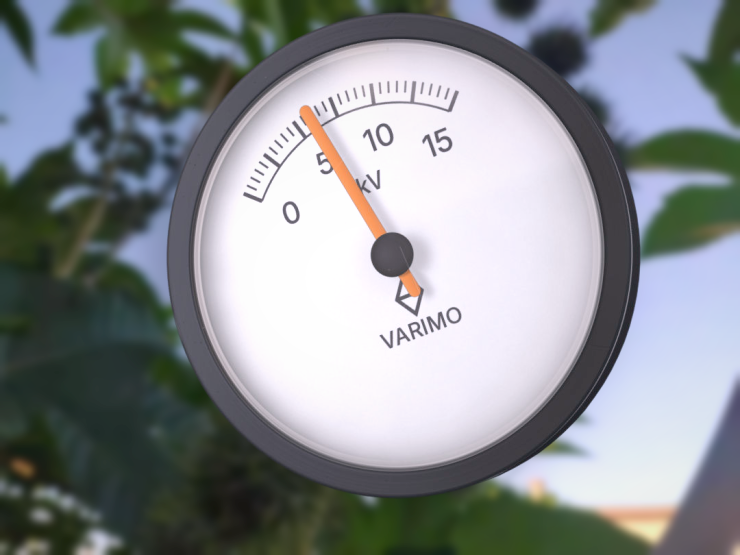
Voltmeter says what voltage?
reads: 6 kV
